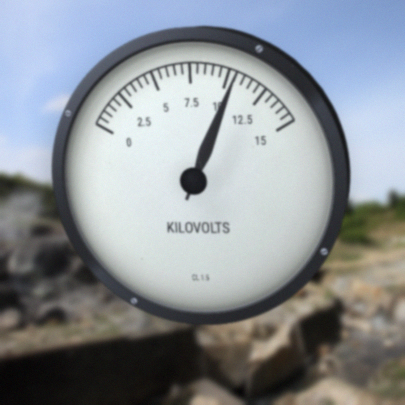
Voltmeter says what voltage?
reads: 10.5 kV
